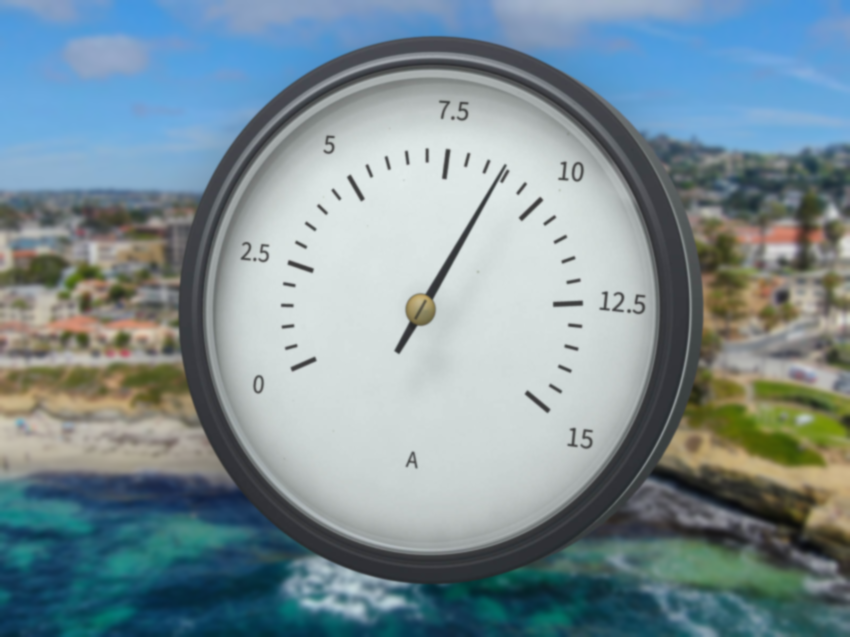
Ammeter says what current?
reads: 9 A
